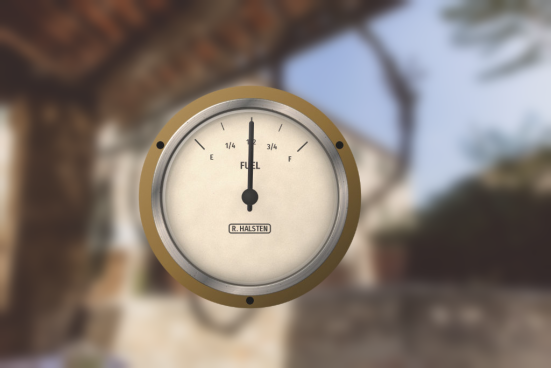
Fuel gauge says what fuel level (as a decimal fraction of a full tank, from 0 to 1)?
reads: 0.5
